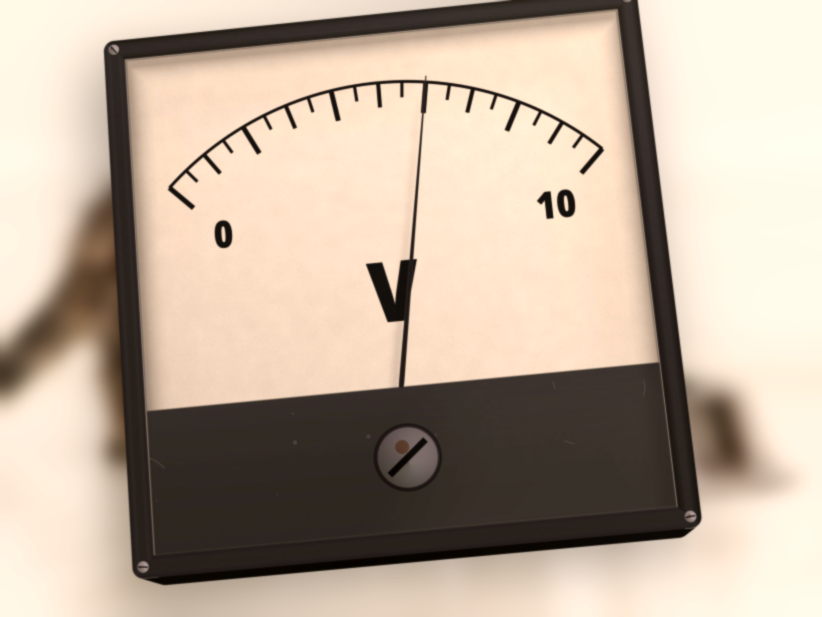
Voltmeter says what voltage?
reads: 6 V
